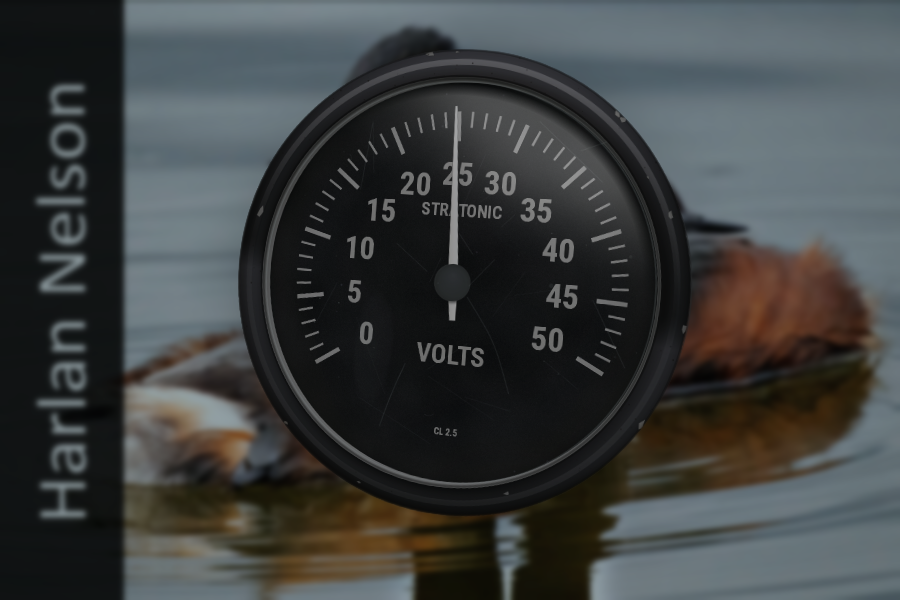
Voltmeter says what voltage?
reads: 25 V
